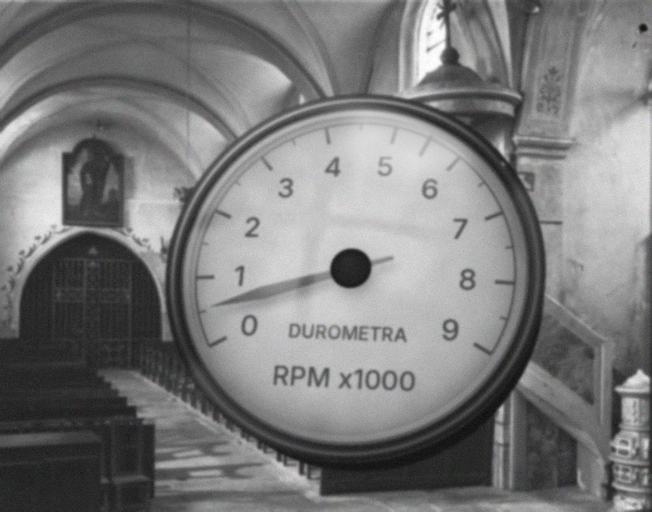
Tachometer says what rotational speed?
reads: 500 rpm
